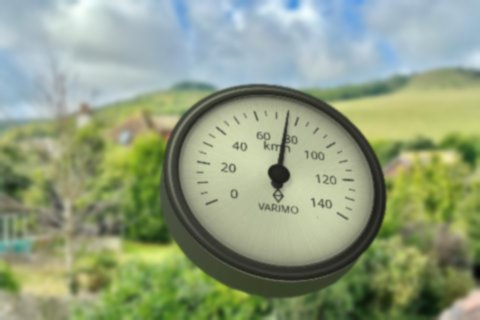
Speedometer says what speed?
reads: 75 km/h
